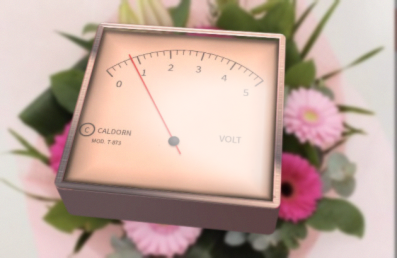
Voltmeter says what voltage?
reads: 0.8 V
